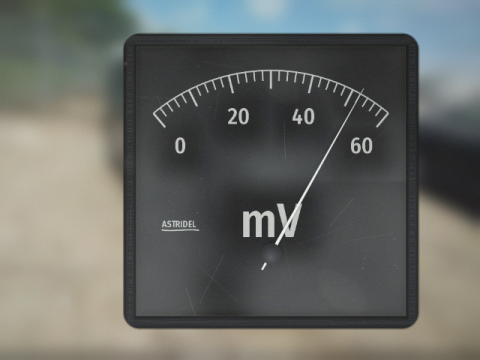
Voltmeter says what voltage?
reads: 52 mV
